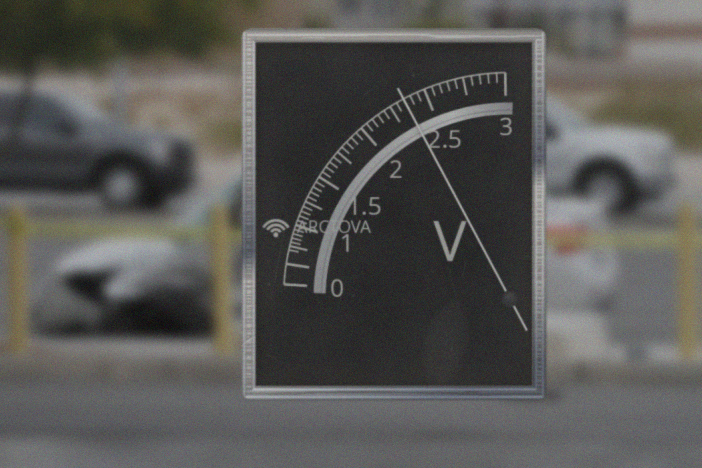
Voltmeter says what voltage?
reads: 2.35 V
